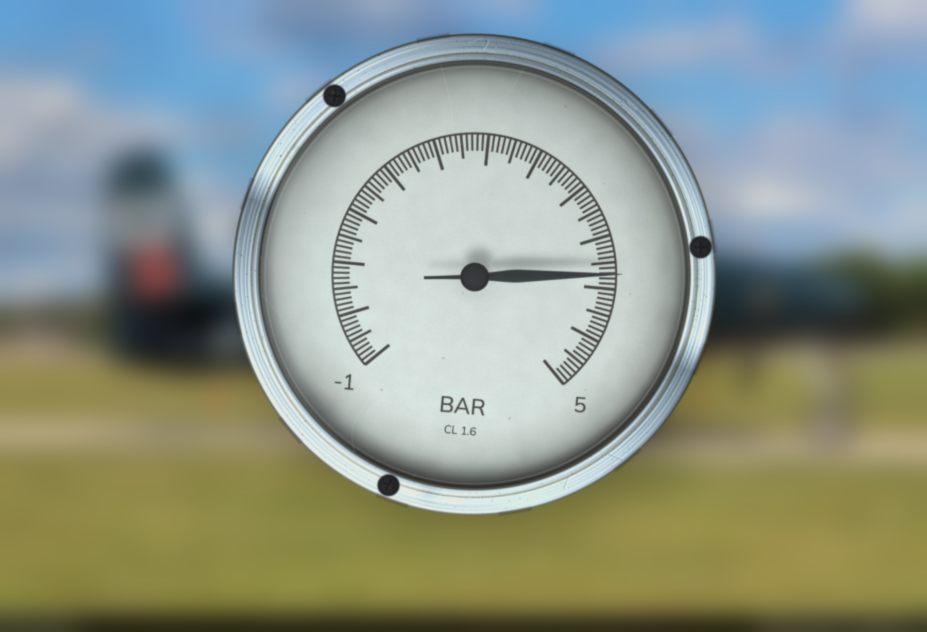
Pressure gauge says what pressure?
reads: 3.85 bar
